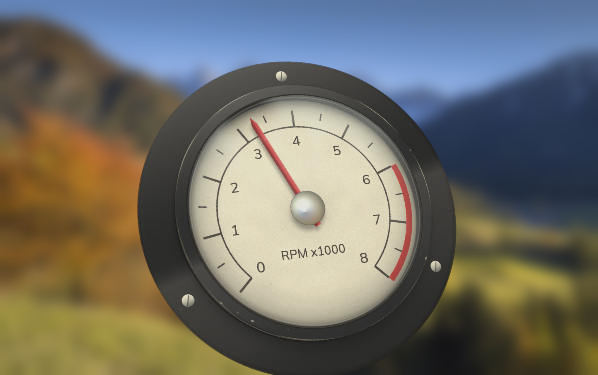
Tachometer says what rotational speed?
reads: 3250 rpm
